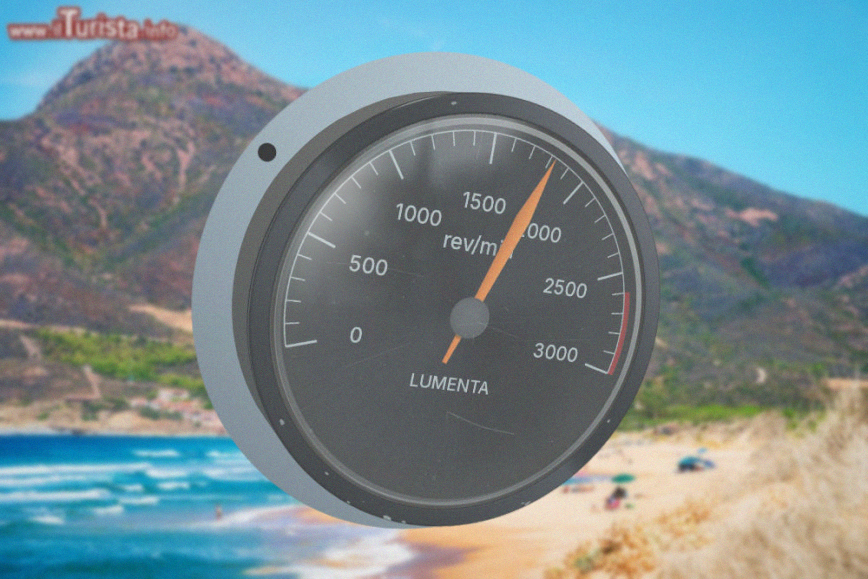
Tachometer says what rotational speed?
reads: 1800 rpm
